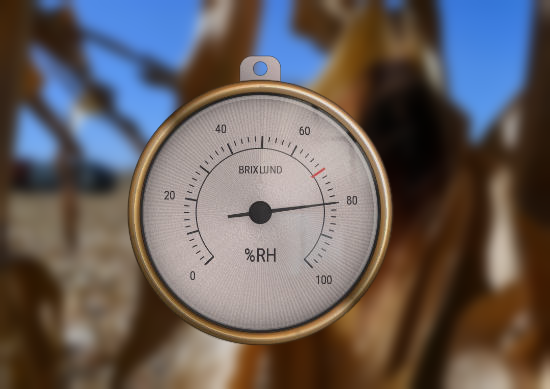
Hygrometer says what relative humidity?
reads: 80 %
